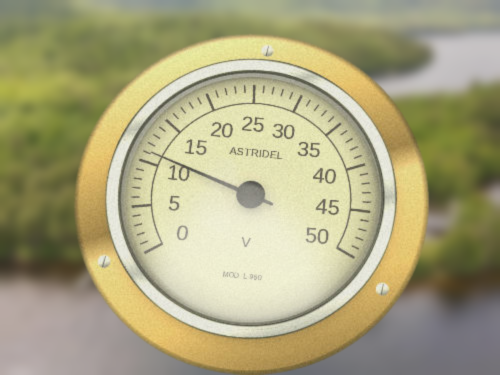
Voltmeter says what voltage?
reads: 11 V
